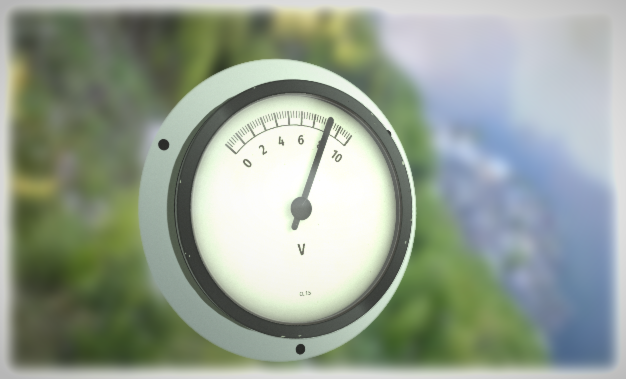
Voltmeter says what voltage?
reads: 8 V
